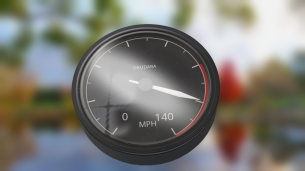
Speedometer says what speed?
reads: 120 mph
